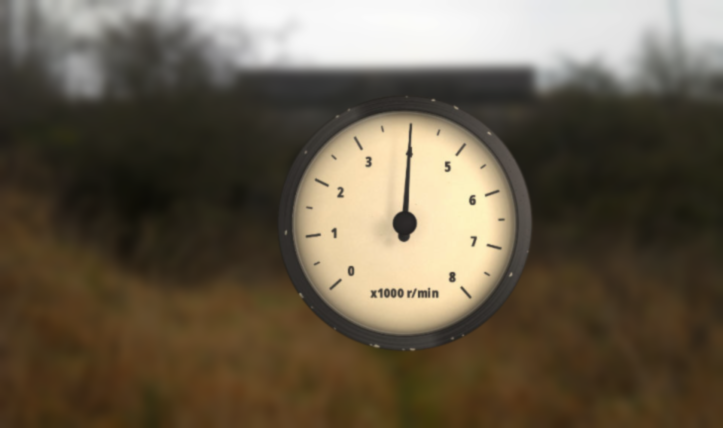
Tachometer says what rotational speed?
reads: 4000 rpm
